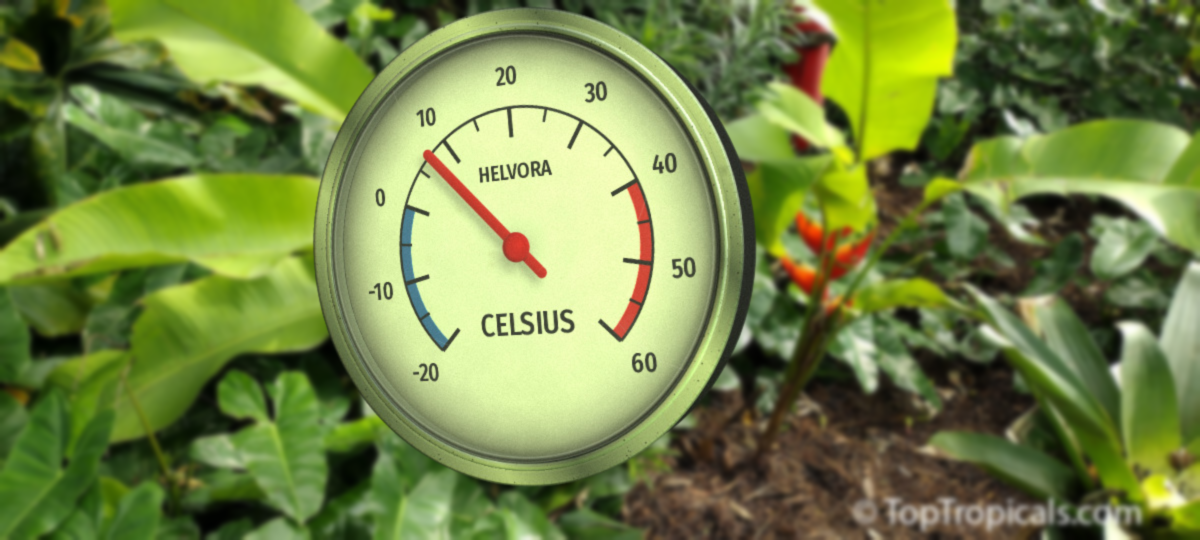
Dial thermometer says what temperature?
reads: 7.5 °C
